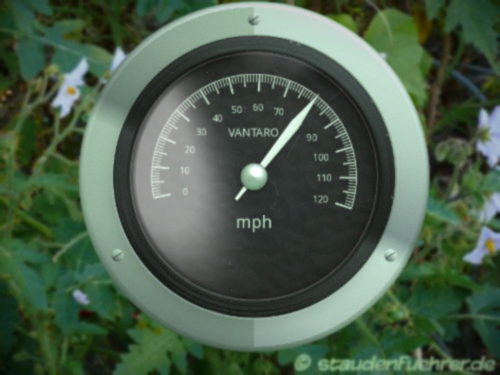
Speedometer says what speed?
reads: 80 mph
